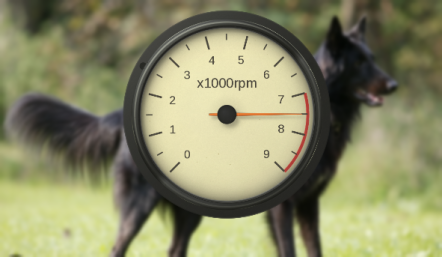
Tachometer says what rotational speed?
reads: 7500 rpm
